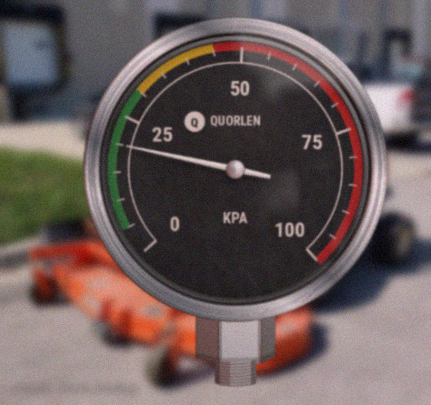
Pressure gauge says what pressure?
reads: 20 kPa
